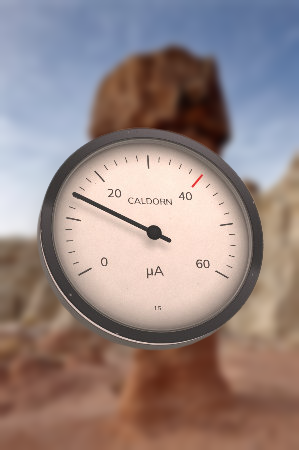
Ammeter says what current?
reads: 14 µA
